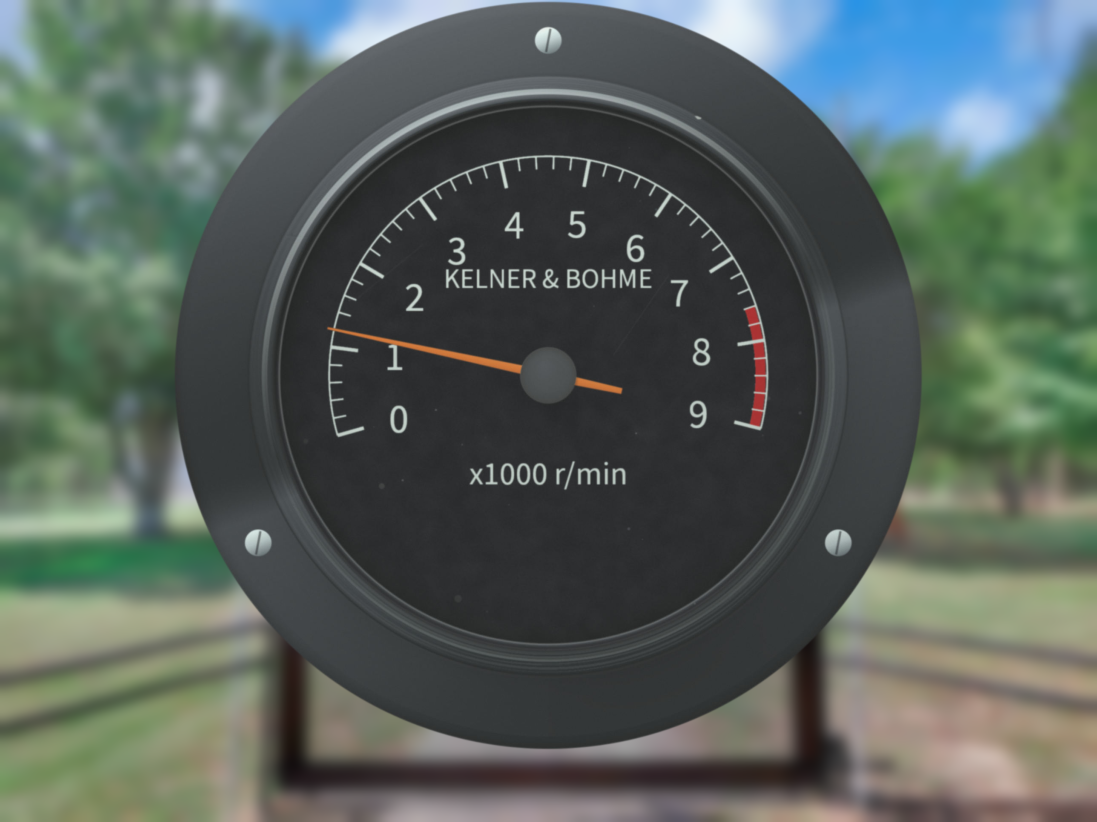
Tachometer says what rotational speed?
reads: 1200 rpm
